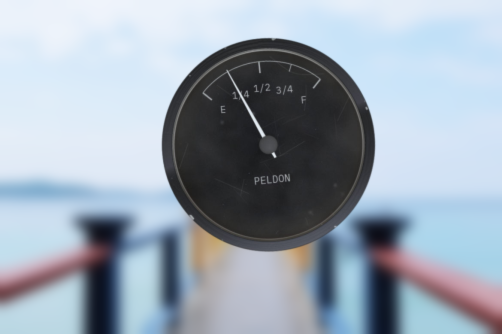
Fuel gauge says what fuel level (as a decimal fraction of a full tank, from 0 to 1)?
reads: 0.25
